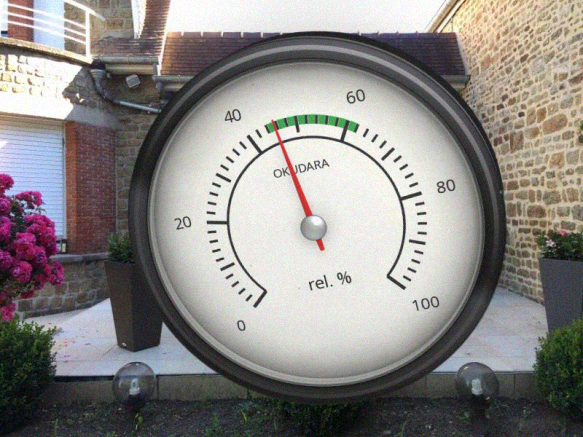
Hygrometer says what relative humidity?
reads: 46 %
